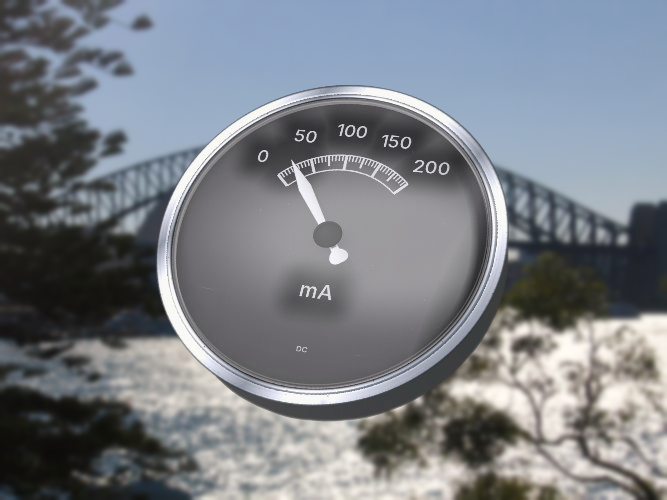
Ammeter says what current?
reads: 25 mA
